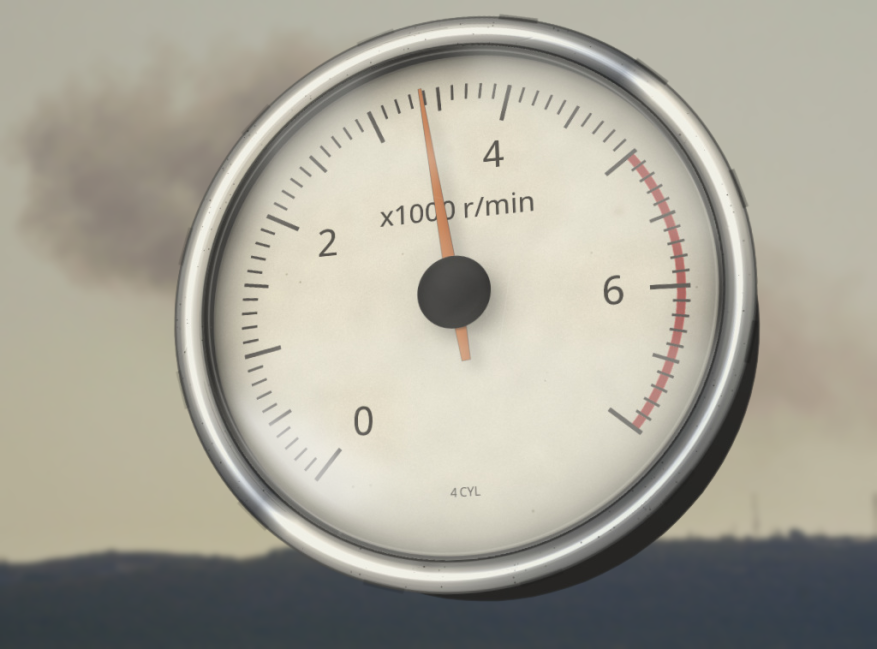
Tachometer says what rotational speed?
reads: 3400 rpm
